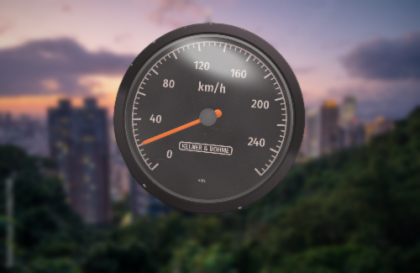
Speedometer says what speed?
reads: 20 km/h
